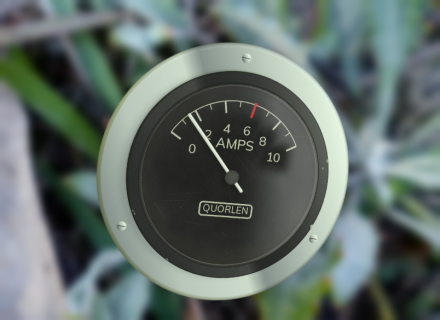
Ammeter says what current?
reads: 1.5 A
